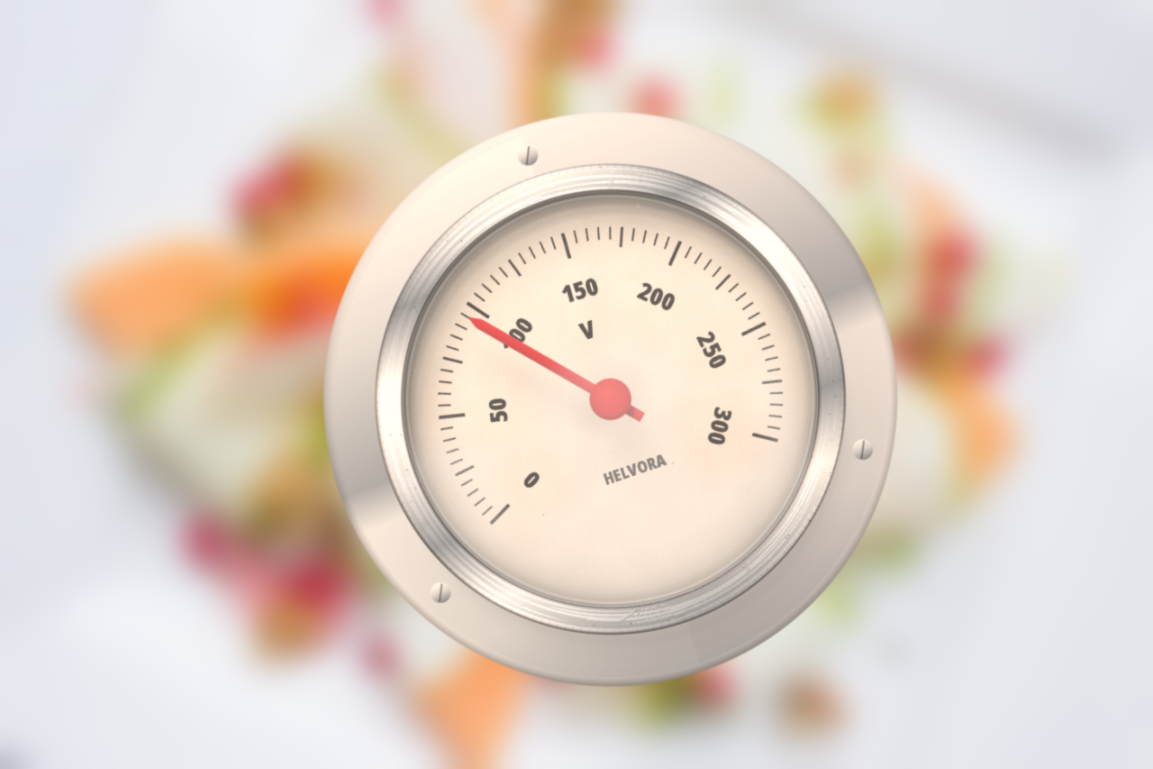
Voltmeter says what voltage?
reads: 95 V
